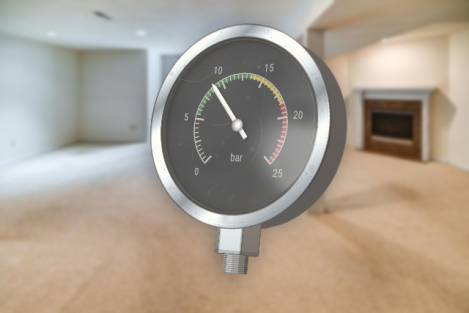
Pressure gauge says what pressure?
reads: 9 bar
